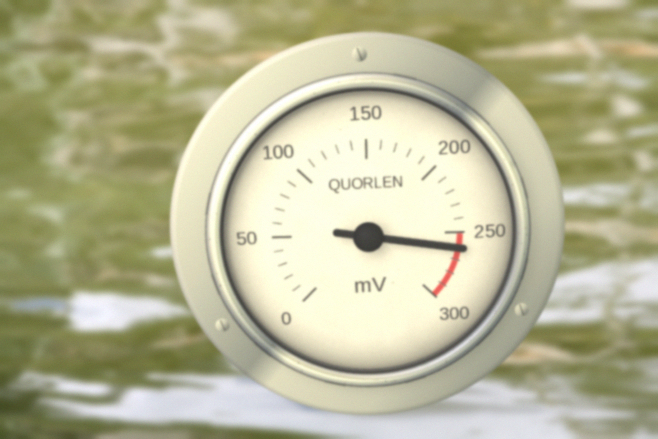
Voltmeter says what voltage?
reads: 260 mV
